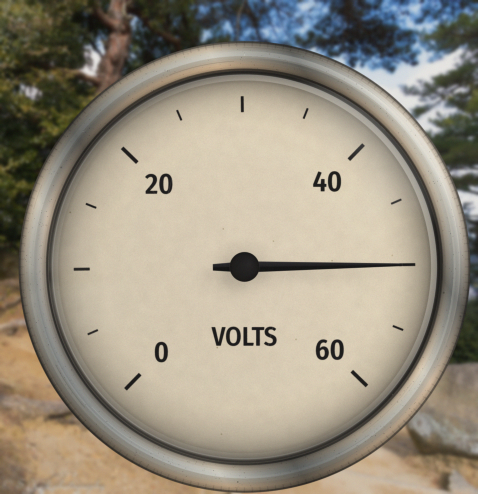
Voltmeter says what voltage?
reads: 50 V
